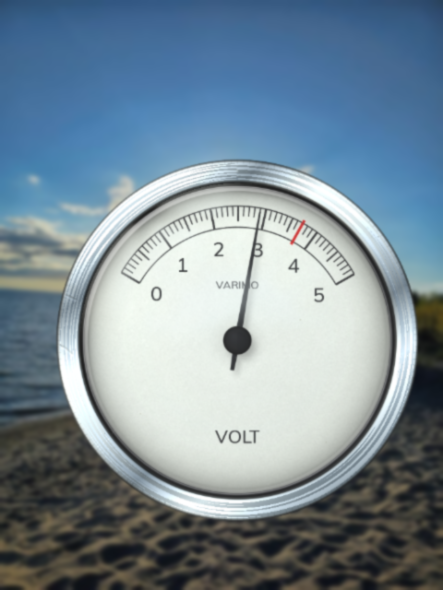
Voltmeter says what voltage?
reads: 2.9 V
